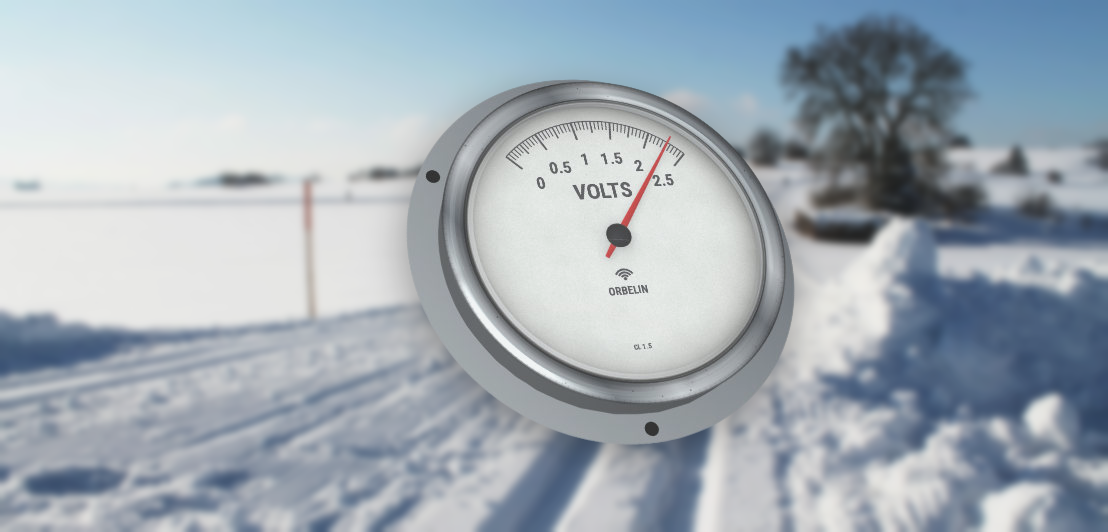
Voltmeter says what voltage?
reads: 2.25 V
